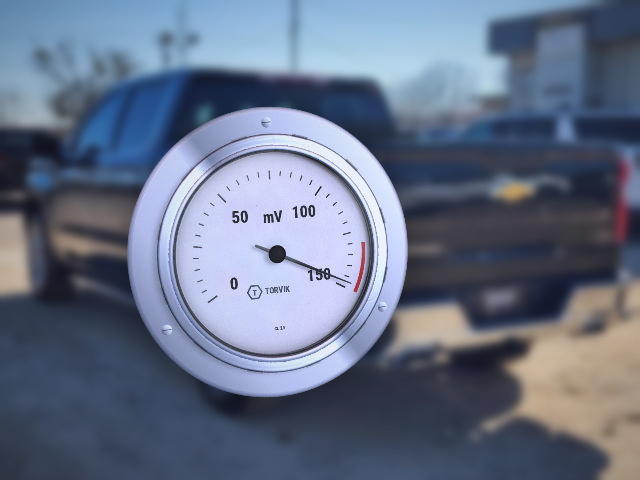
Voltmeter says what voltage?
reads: 147.5 mV
